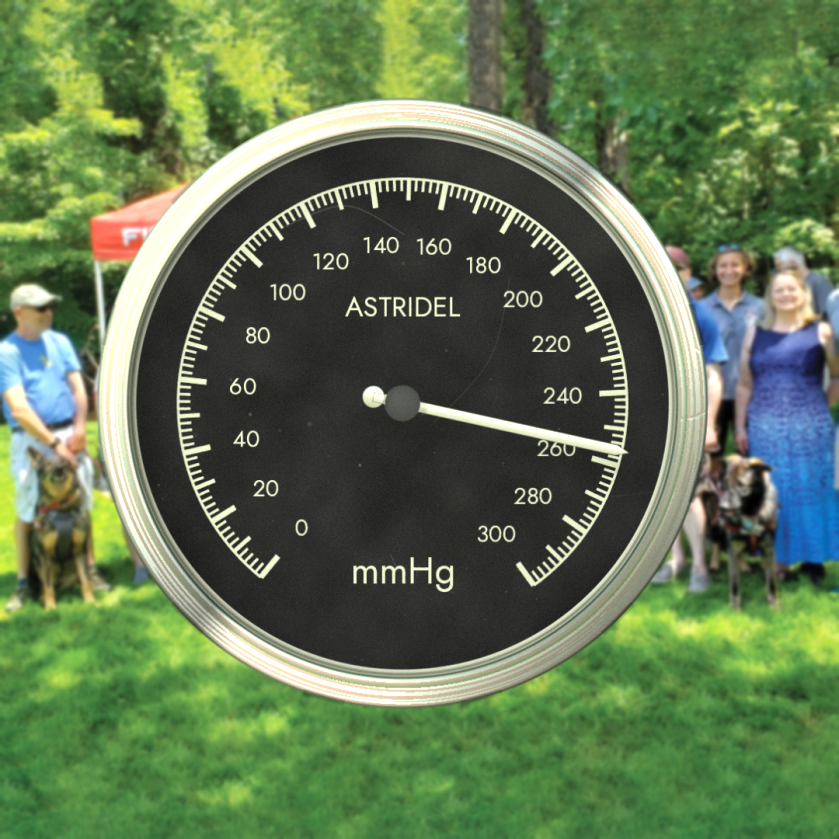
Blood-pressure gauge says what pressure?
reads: 256 mmHg
